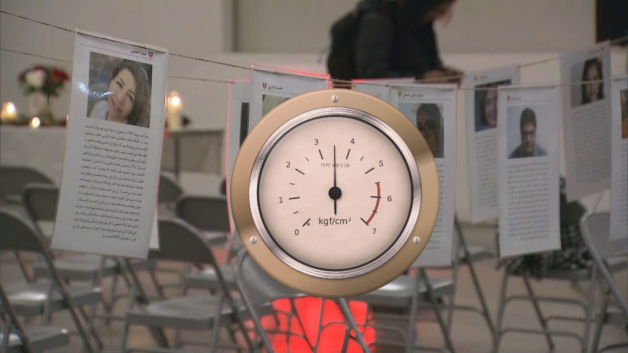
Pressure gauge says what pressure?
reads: 3.5 kg/cm²
